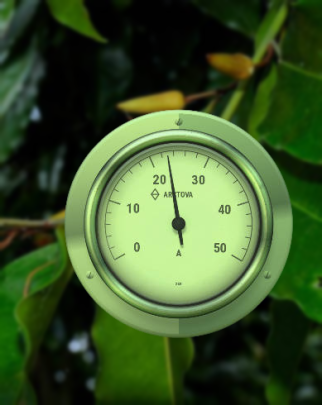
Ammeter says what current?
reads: 23 A
